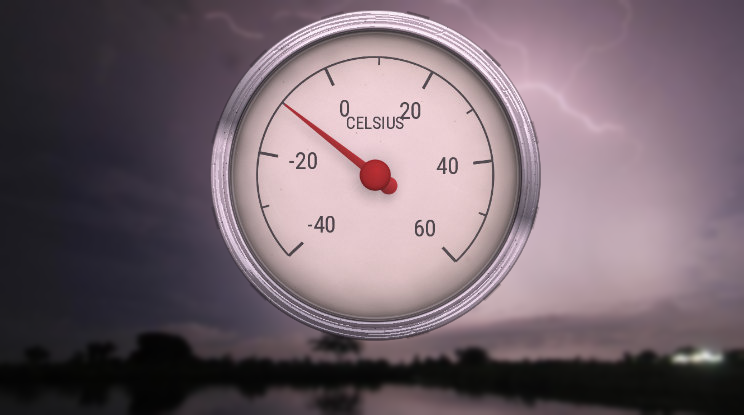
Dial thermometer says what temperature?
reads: -10 °C
